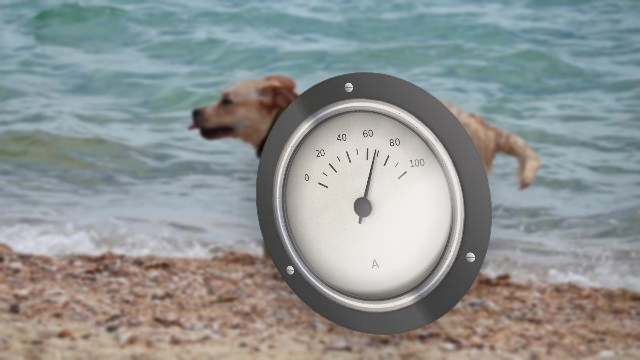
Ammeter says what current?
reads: 70 A
